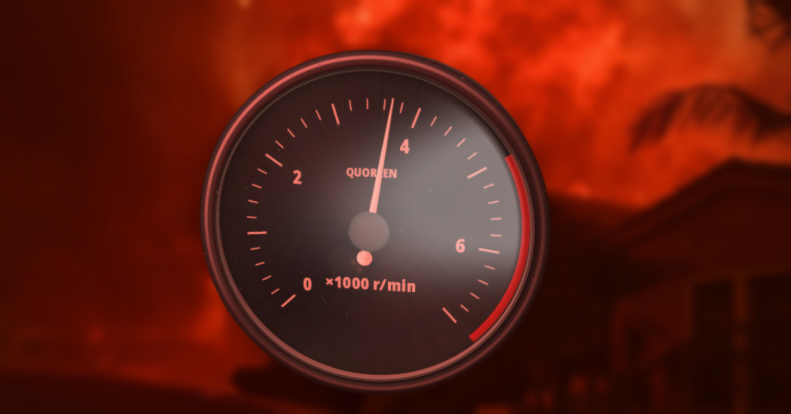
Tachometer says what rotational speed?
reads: 3700 rpm
